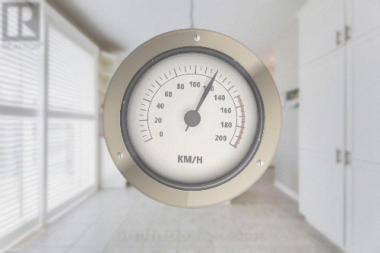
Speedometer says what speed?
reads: 120 km/h
